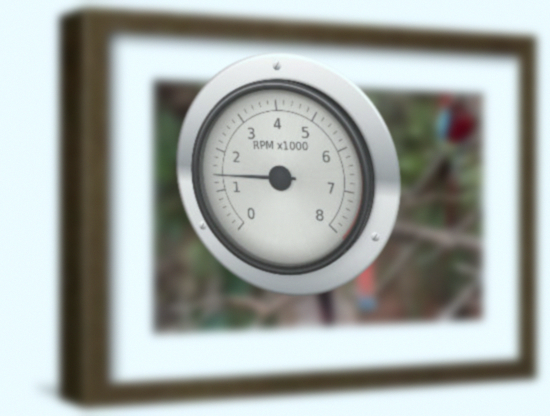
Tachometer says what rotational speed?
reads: 1400 rpm
